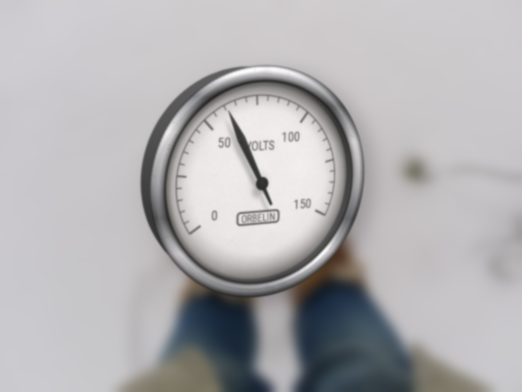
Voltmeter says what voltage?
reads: 60 V
